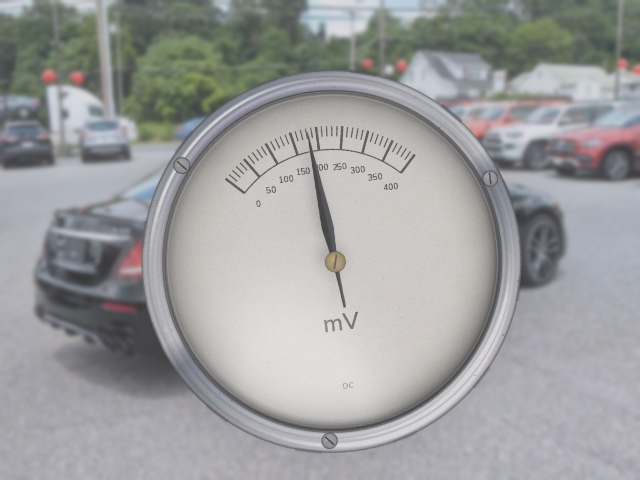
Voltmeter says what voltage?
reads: 180 mV
